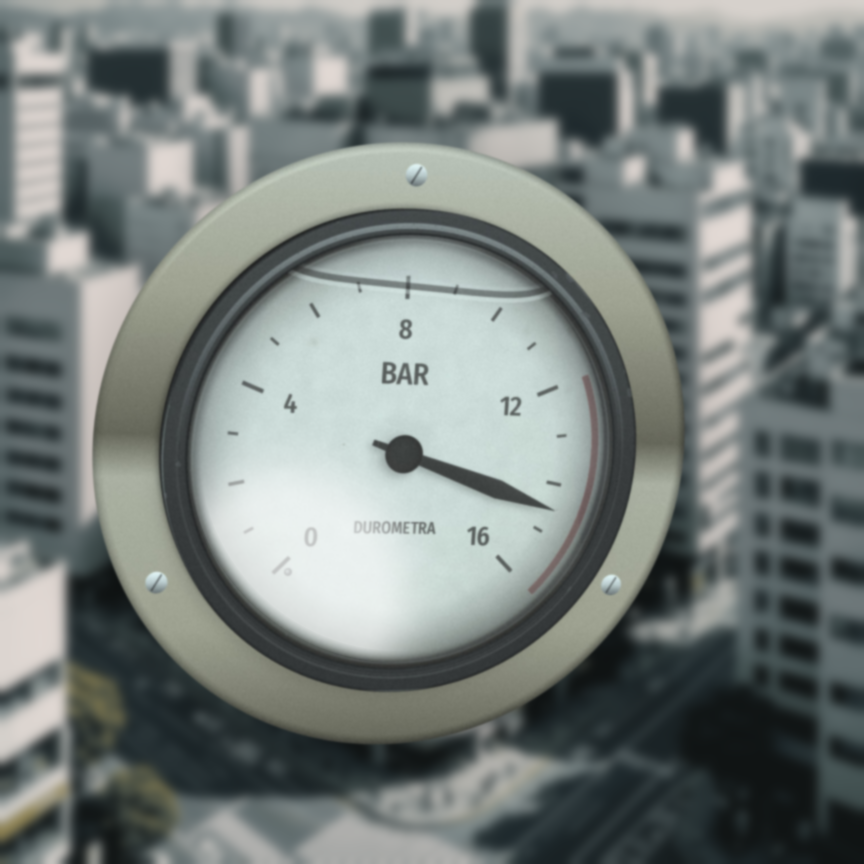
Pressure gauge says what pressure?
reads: 14.5 bar
